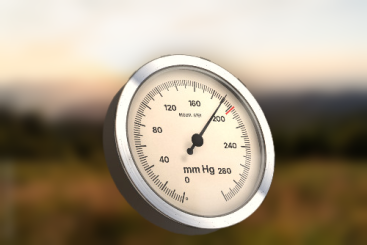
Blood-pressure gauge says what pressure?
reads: 190 mmHg
